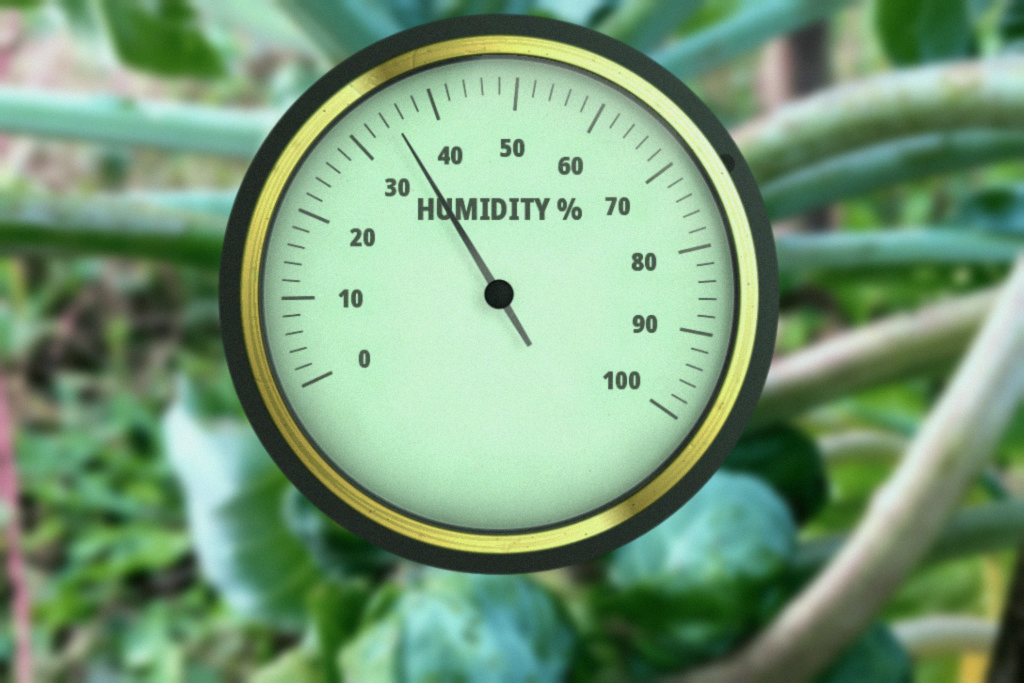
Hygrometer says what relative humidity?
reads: 35 %
